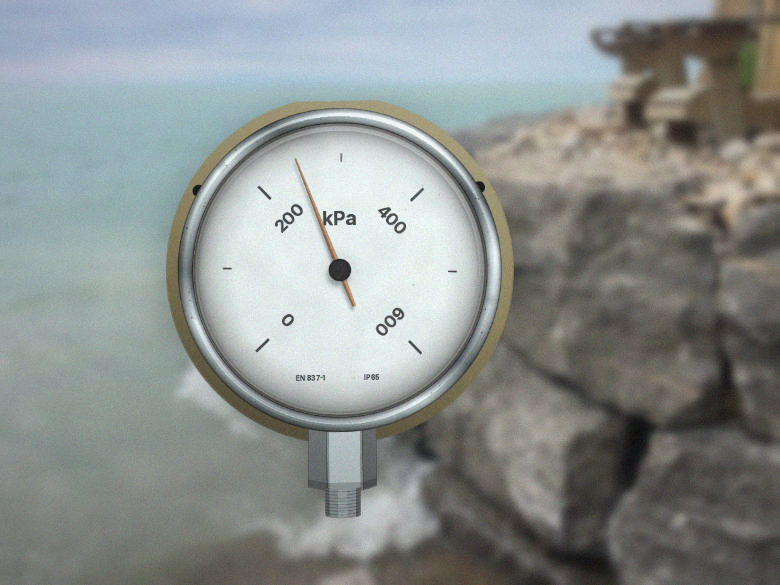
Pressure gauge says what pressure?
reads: 250 kPa
